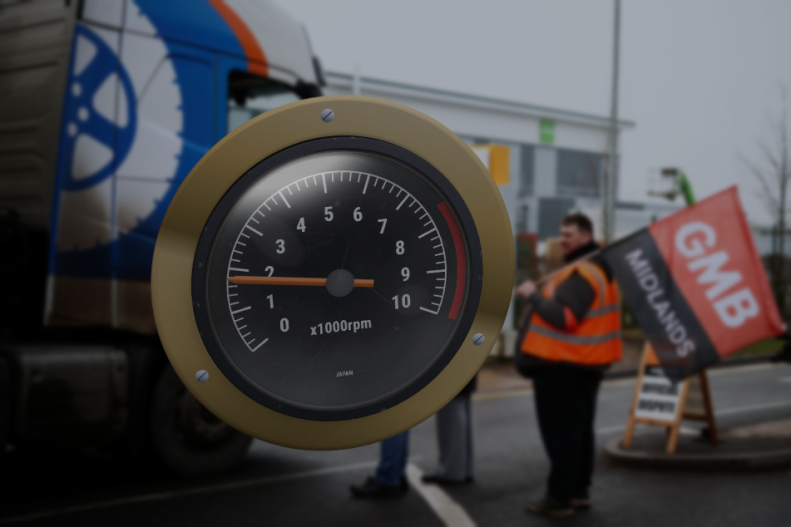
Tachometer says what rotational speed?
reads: 1800 rpm
